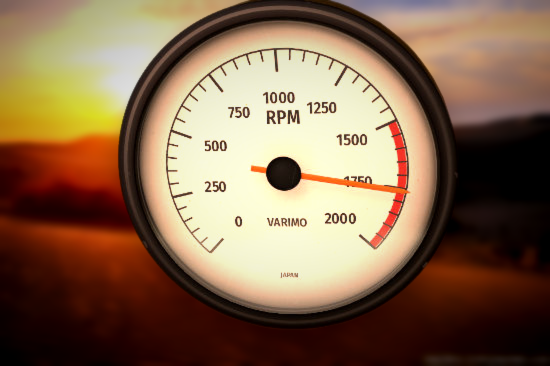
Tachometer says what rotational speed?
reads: 1750 rpm
